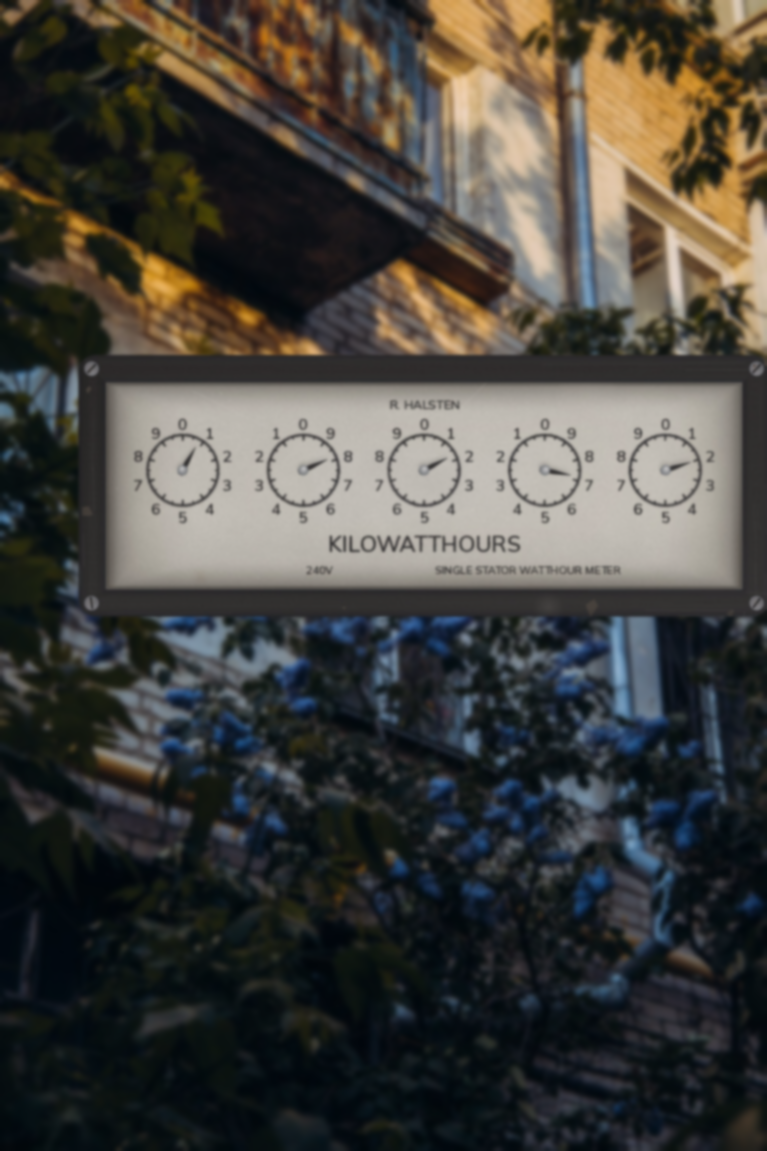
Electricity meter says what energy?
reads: 8172 kWh
